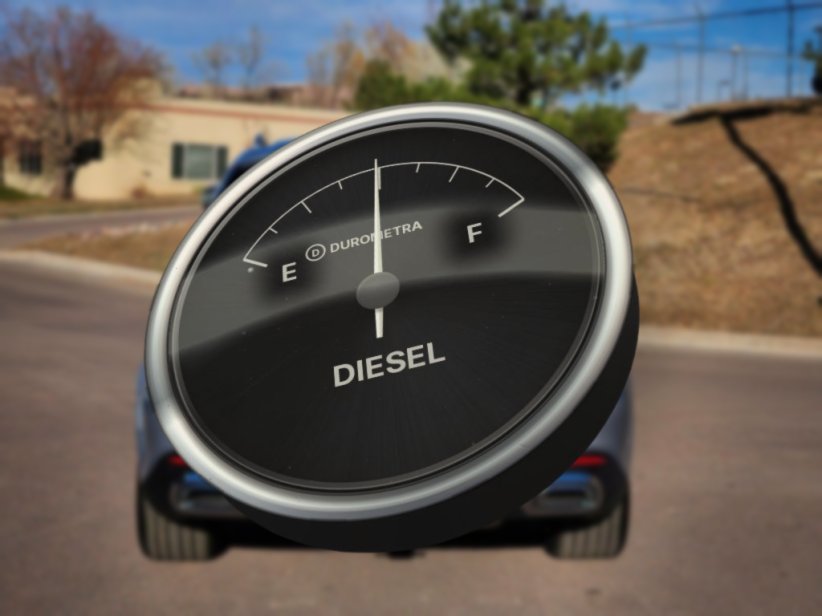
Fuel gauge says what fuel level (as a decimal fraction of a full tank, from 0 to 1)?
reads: 0.5
